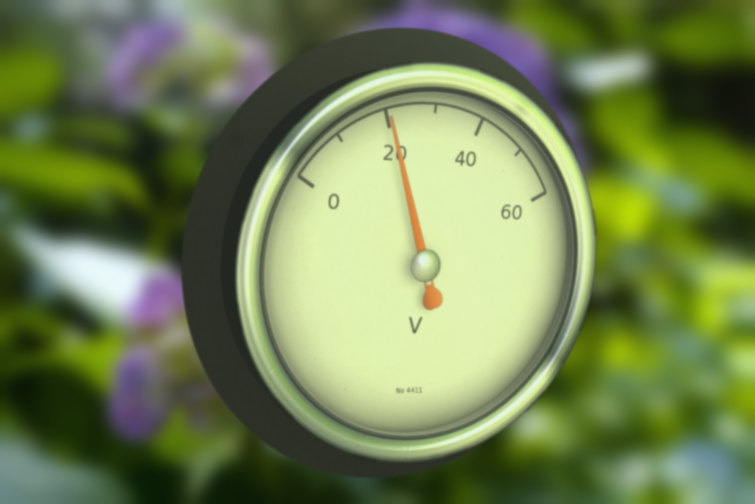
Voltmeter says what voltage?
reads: 20 V
